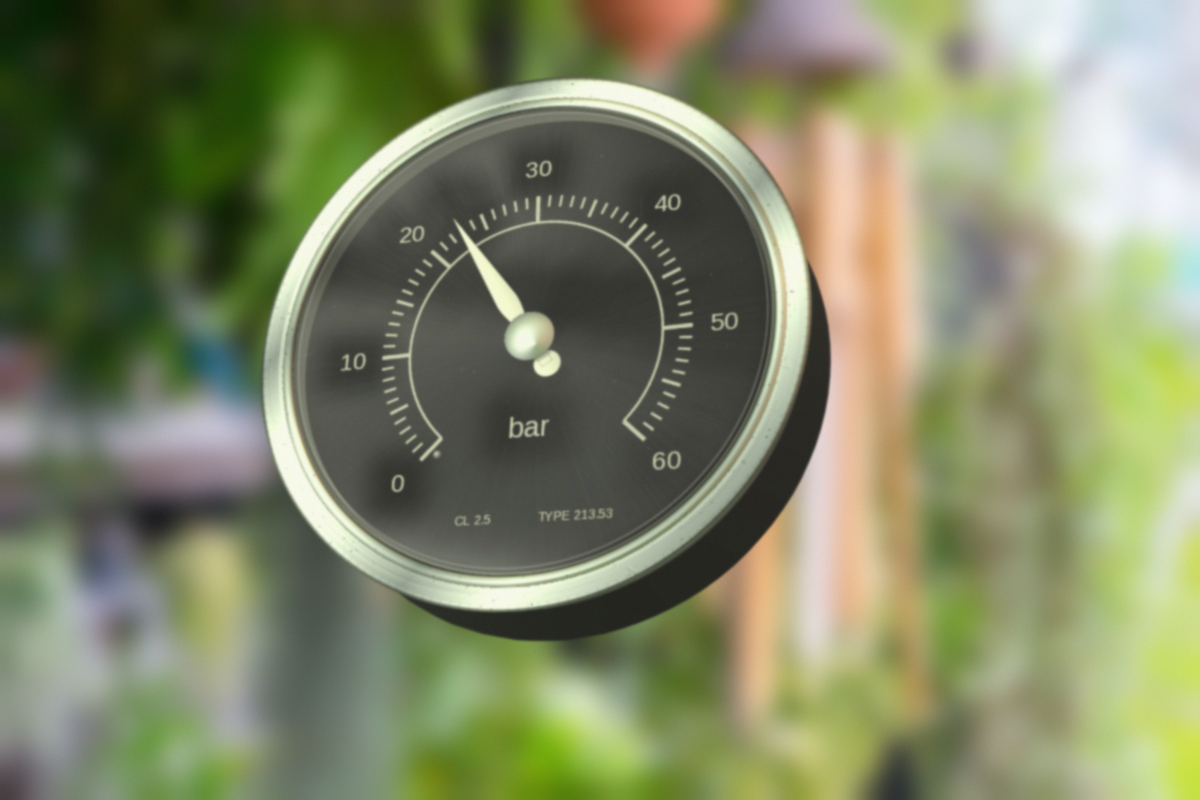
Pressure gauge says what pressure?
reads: 23 bar
